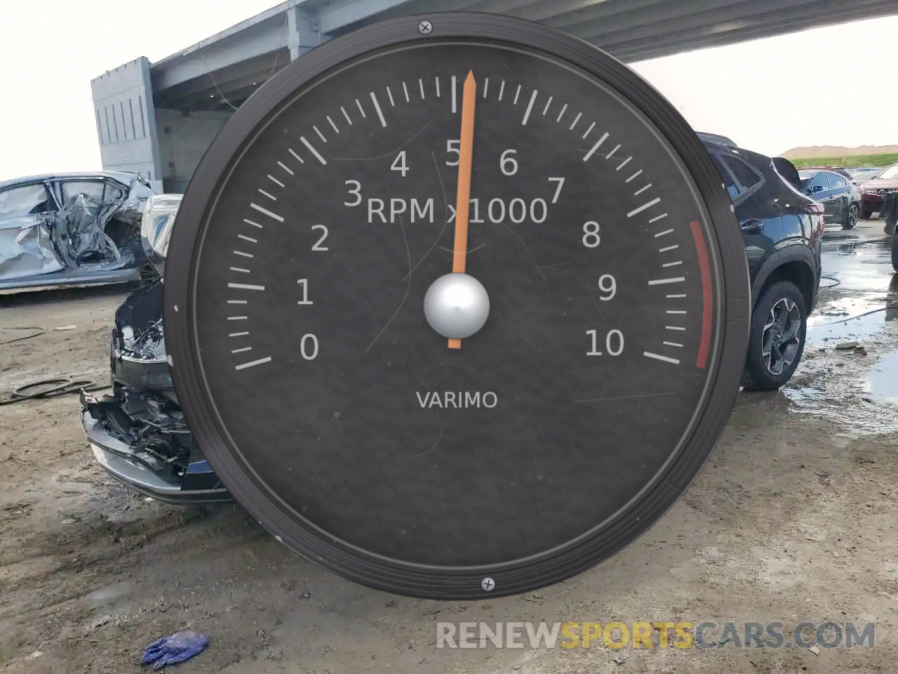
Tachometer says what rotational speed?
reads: 5200 rpm
